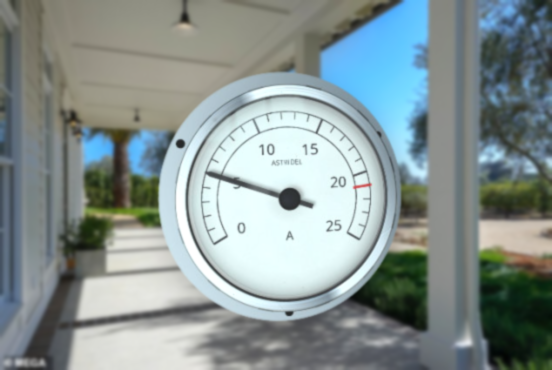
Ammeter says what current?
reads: 5 A
